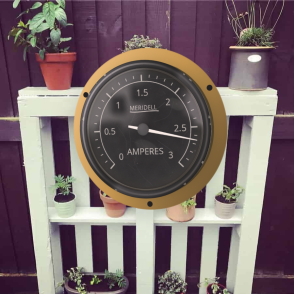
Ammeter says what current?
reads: 2.65 A
